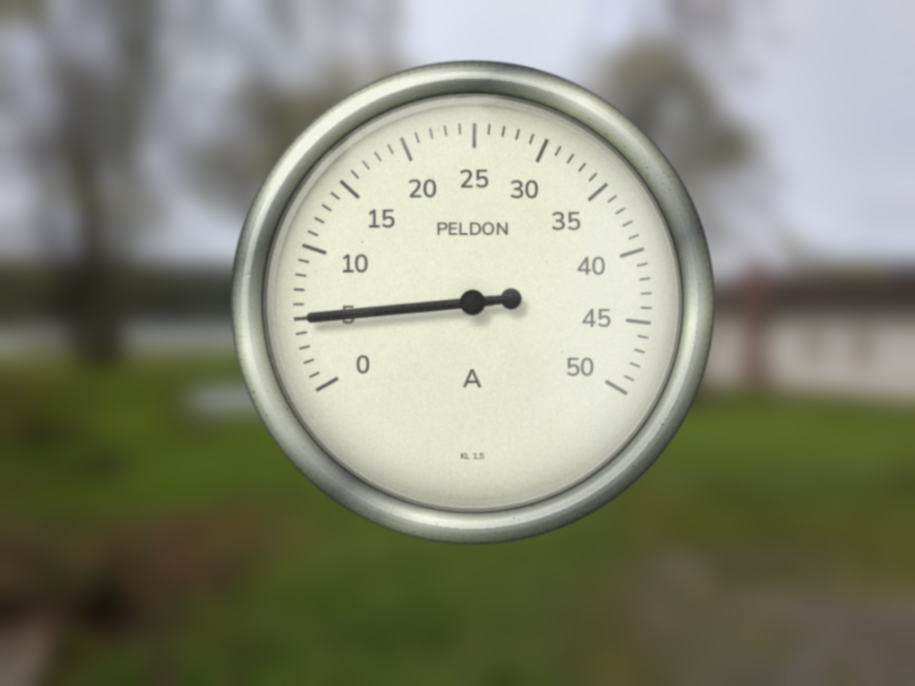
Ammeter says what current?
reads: 5 A
